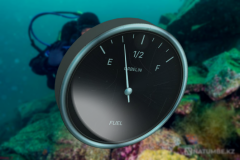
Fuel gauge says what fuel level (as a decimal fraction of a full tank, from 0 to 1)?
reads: 0.25
